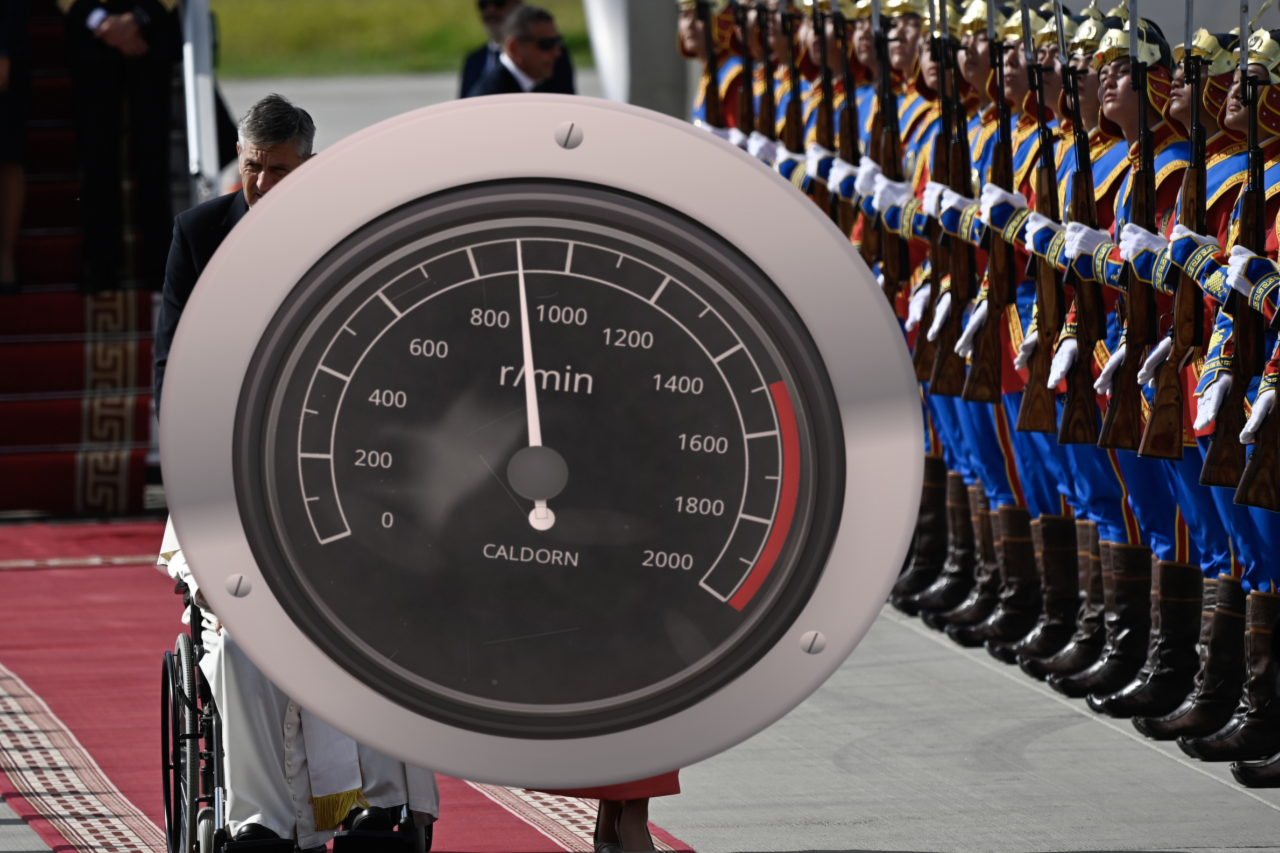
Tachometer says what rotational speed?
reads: 900 rpm
